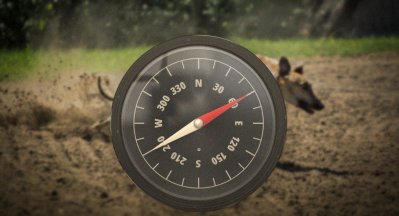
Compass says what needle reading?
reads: 60 °
